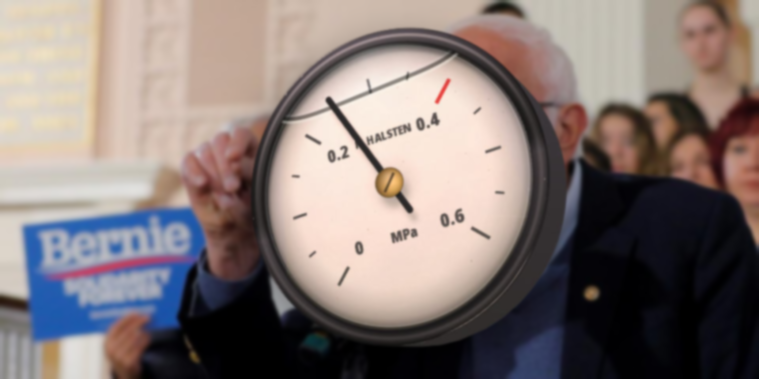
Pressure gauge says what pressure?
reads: 0.25 MPa
